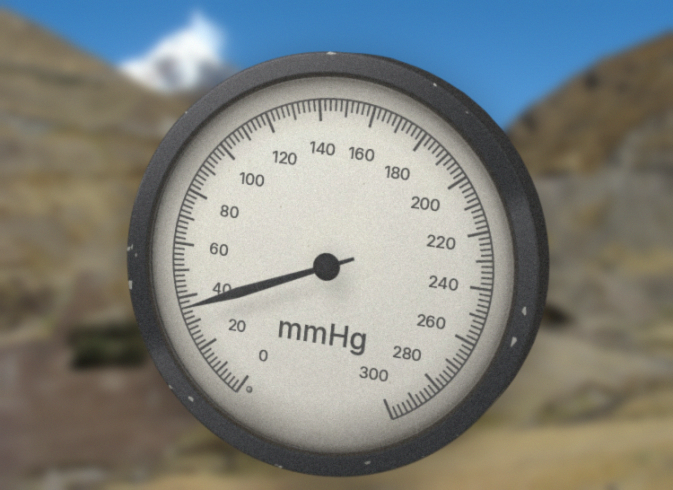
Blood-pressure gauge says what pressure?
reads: 36 mmHg
